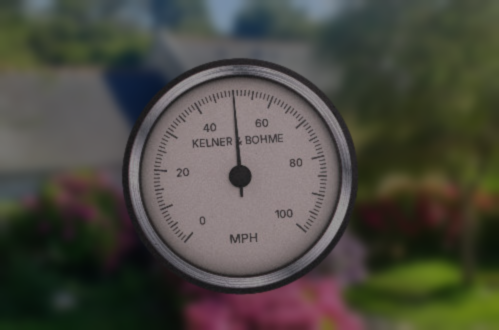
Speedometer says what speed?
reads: 50 mph
